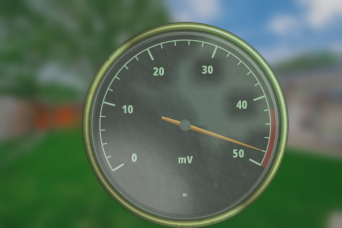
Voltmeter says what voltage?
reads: 48 mV
